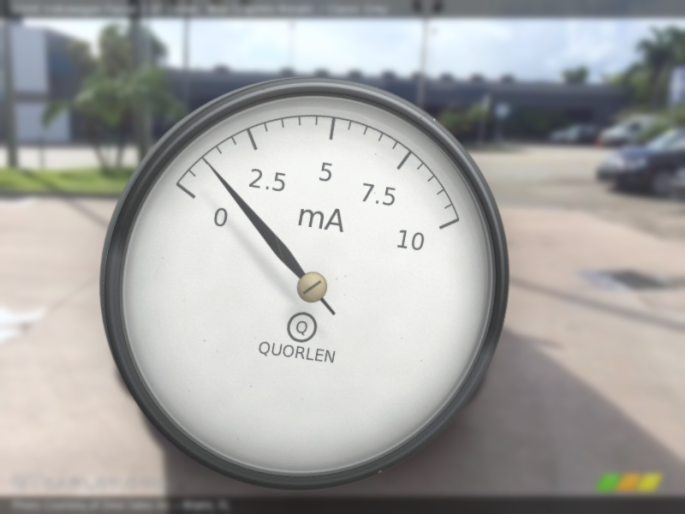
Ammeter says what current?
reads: 1 mA
